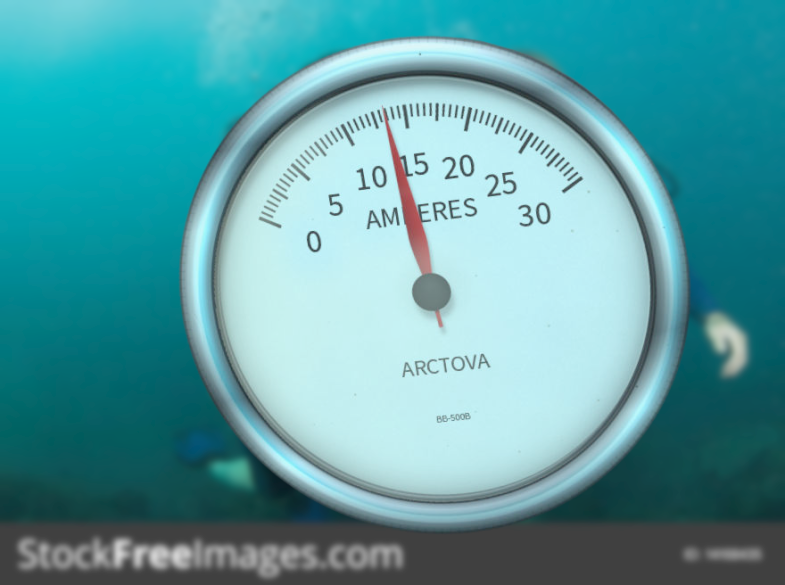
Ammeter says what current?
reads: 13.5 A
